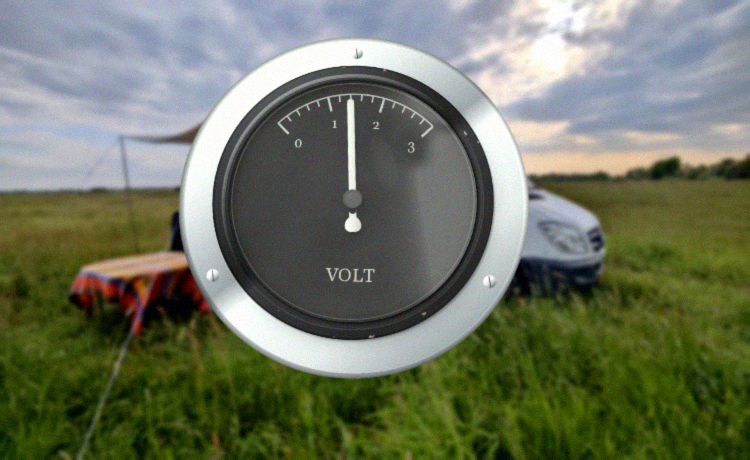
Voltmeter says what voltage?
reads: 1.4 V
